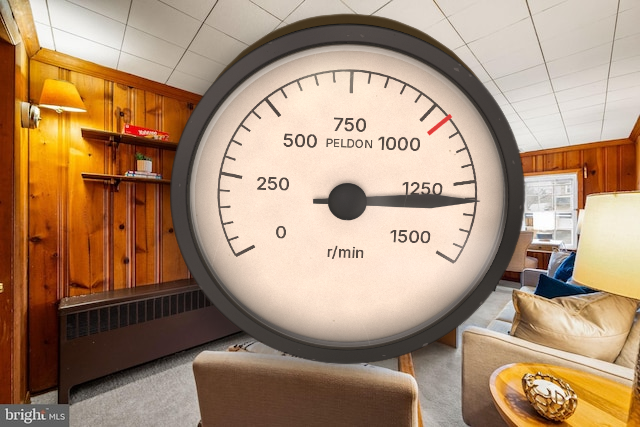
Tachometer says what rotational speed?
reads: 1300 rpm
